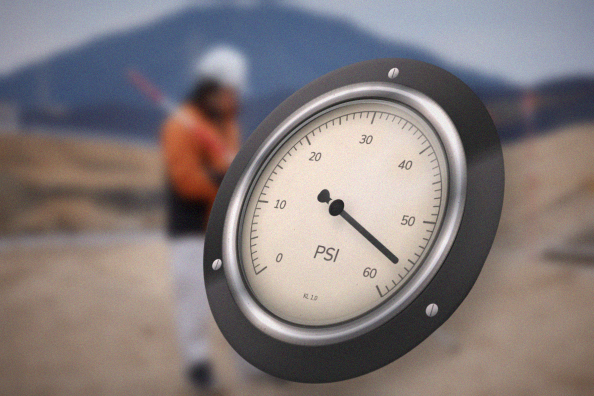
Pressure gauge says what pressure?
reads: 56 psi
